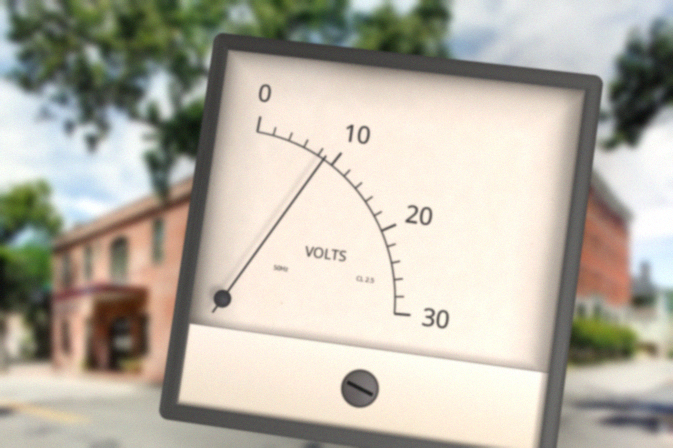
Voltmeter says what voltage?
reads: 9 V
